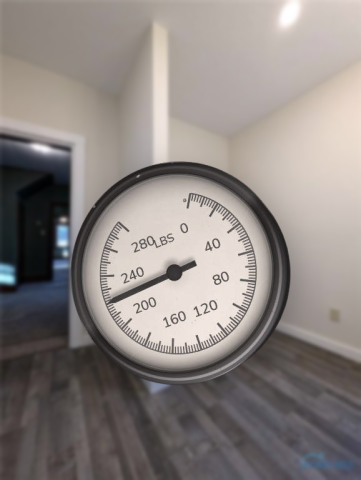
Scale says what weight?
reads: 220 lb
